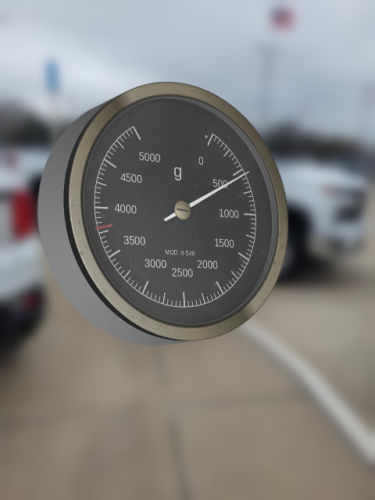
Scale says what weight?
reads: 550 g
